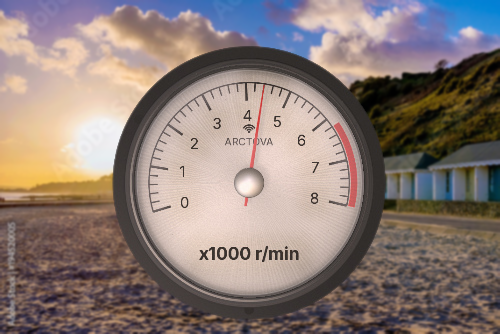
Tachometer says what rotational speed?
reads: 4400 rpm
